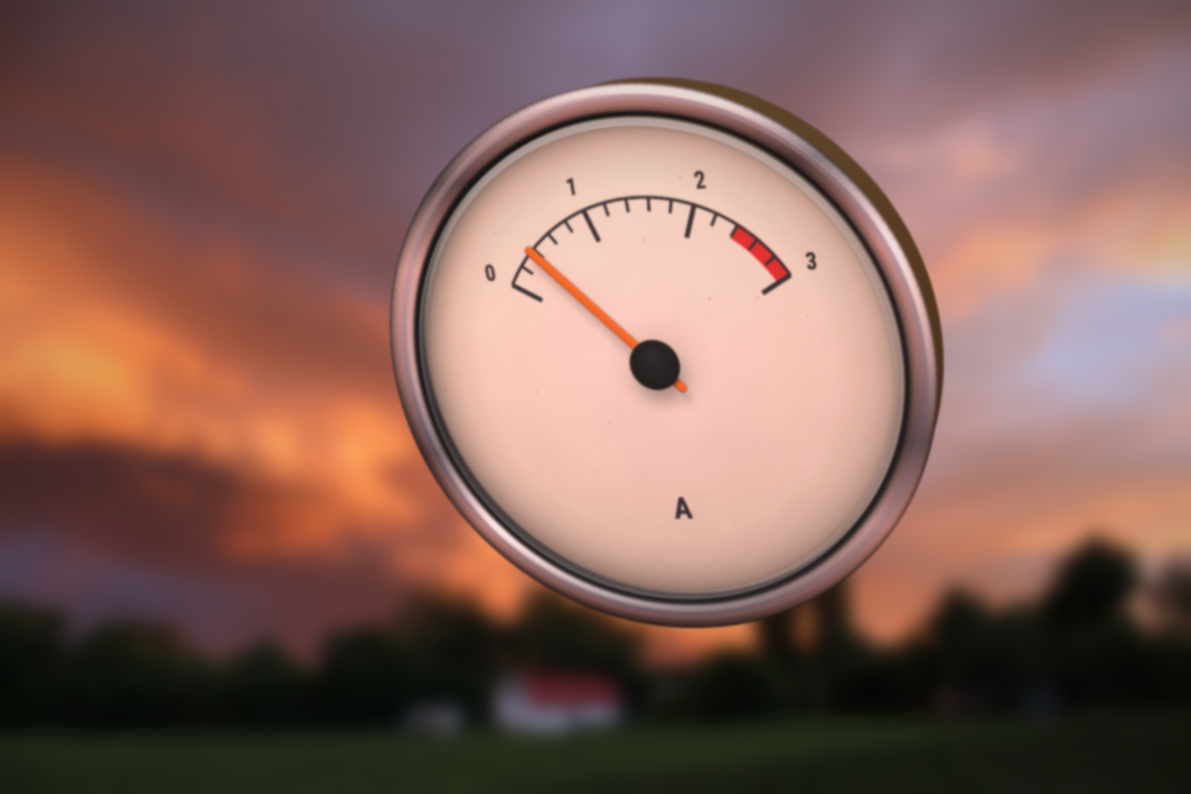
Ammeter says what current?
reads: 0.4 A
